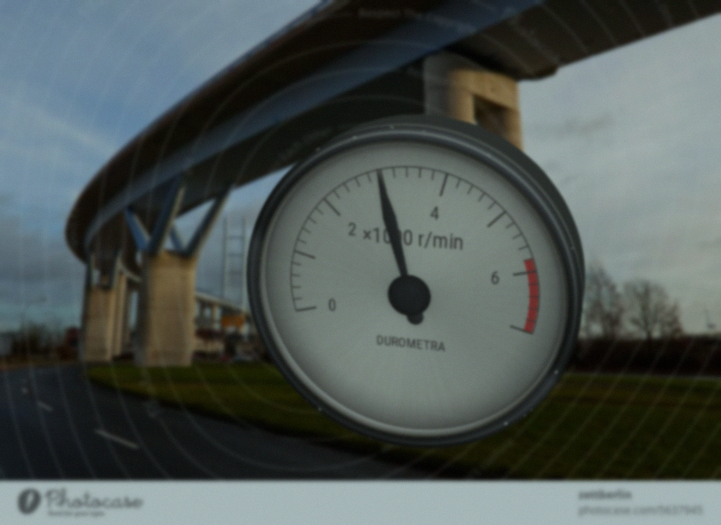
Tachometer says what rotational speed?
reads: 3000 rpm
